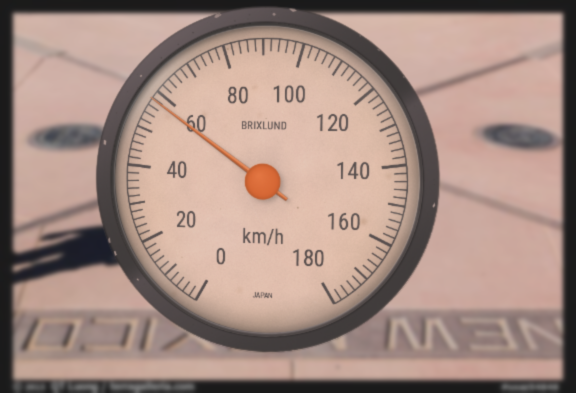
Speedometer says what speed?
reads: 58 km/h
